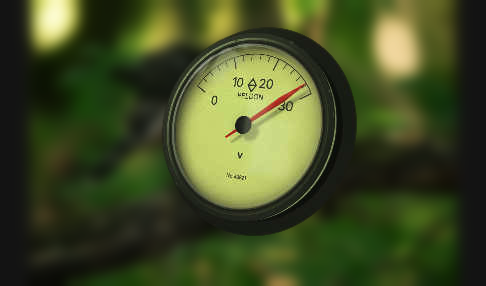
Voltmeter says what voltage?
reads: 28 V
